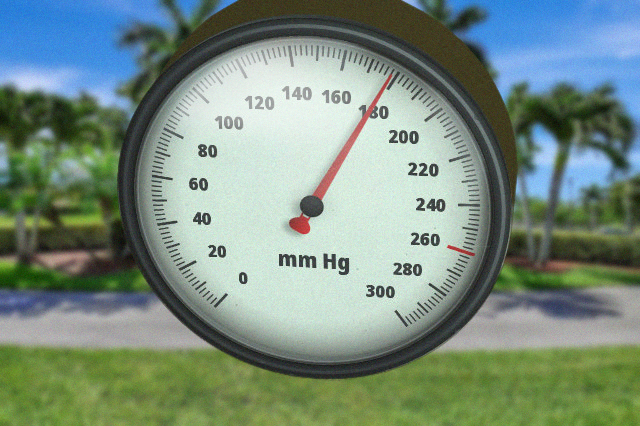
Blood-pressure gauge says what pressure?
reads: 178 mmHg
